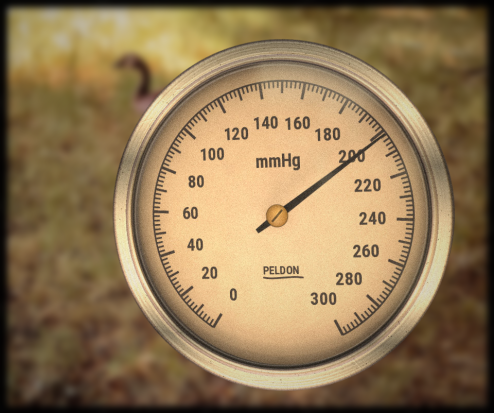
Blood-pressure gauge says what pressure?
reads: 202 mmHg
